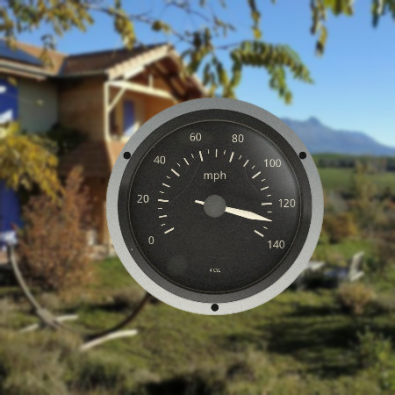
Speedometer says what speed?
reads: 130 mph
